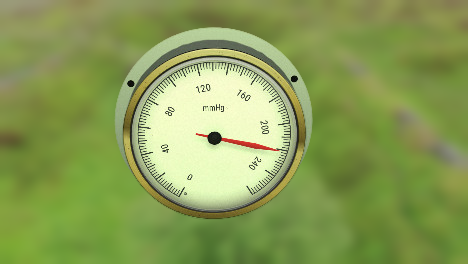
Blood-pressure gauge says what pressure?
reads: 220 mmHg
